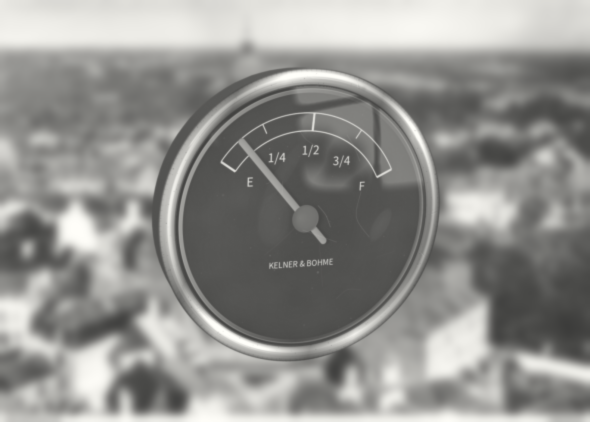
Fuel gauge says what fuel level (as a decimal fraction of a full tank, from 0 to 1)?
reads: 0.125
